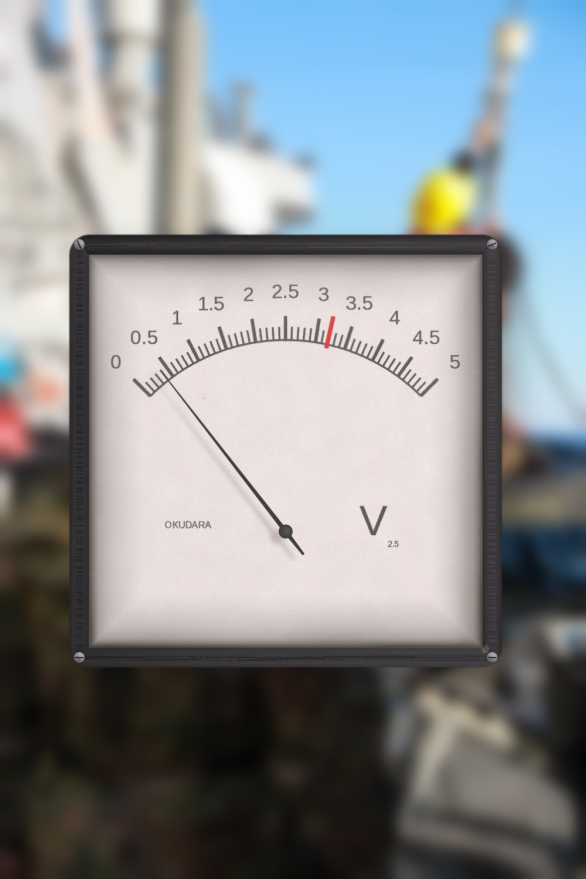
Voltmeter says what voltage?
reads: 0.4 V
